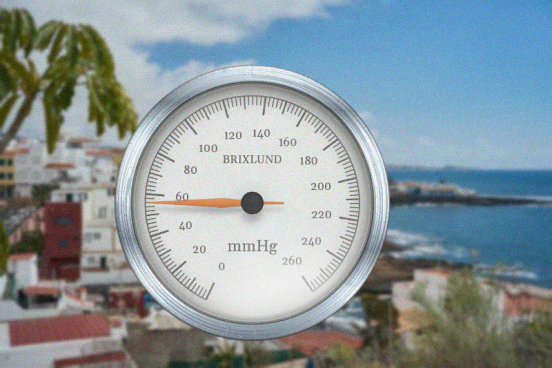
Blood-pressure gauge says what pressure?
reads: 56 mmHg
